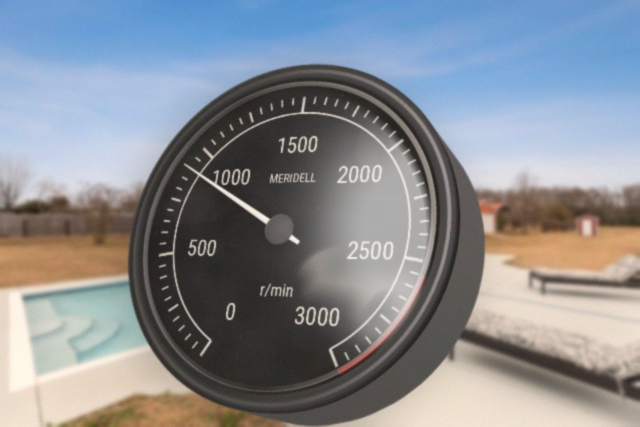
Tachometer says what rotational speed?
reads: 900 rpm
